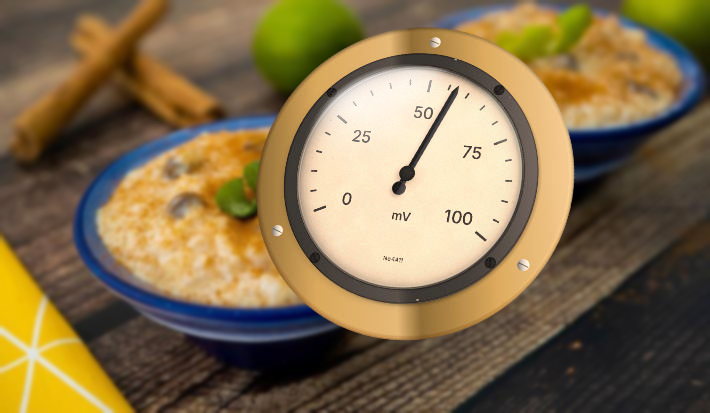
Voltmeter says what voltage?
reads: 57.5 mV
